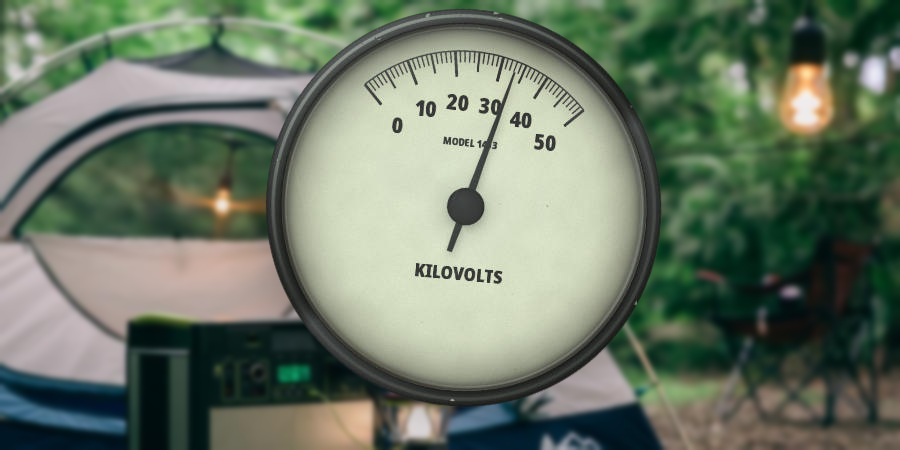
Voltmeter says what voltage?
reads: 33 kV
